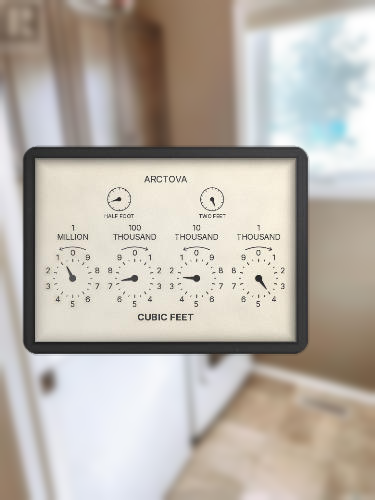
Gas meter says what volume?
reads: 72400 ft³
